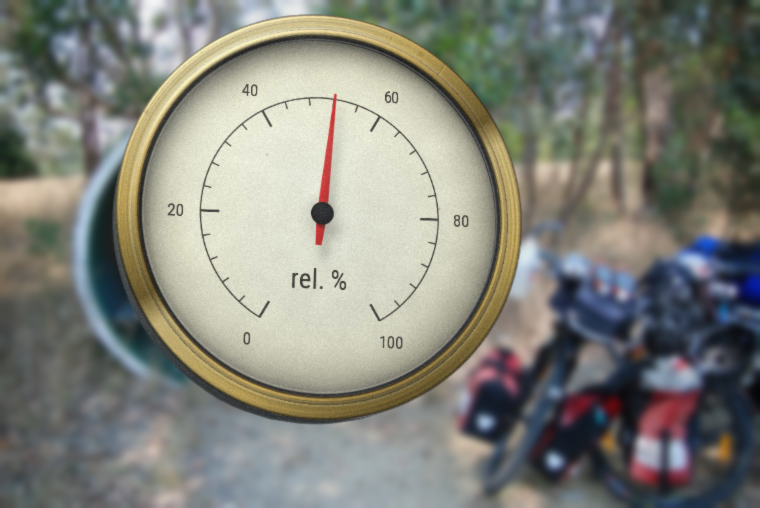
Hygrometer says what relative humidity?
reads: 52 %
